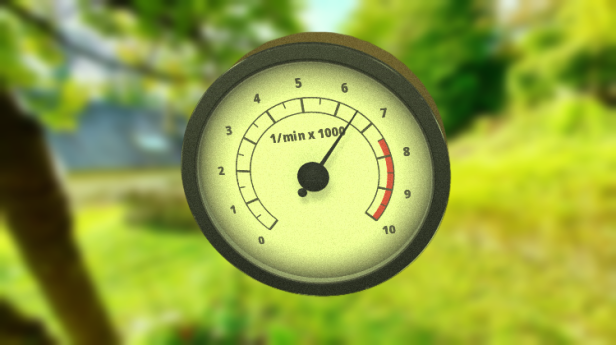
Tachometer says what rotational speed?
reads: 6500 rpm
